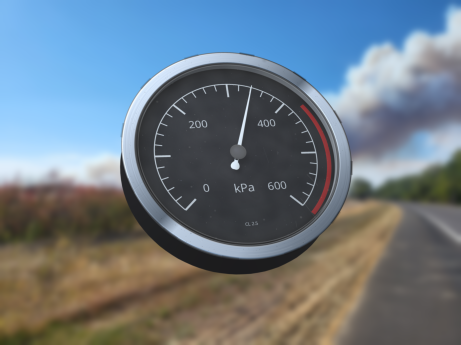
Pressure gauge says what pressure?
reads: 340 kPa
